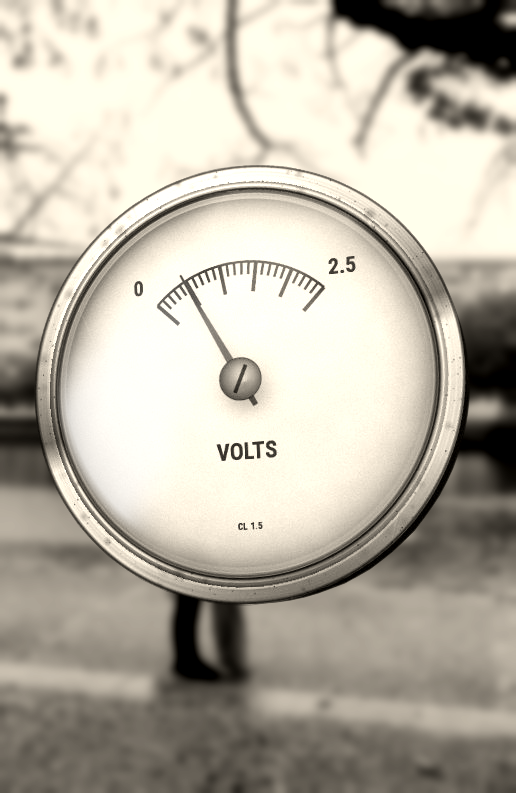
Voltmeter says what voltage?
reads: 0.5 V
